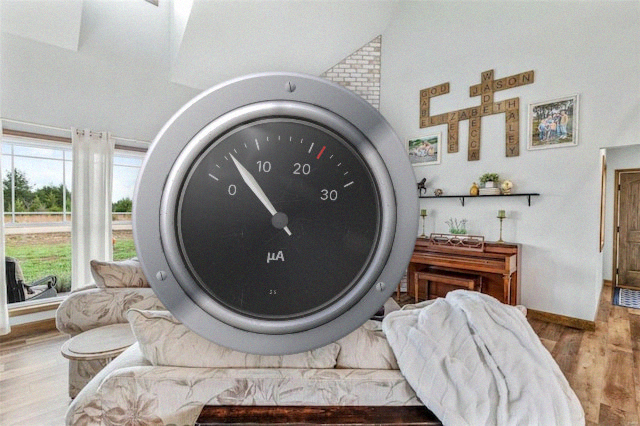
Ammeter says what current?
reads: 5 µA
